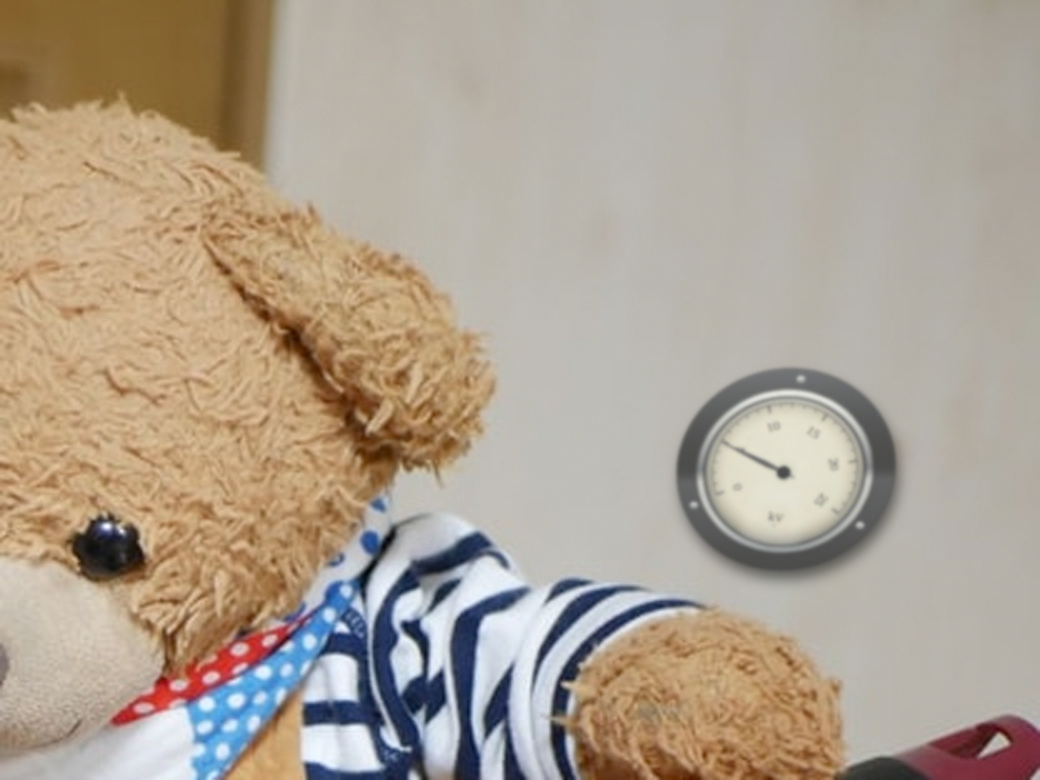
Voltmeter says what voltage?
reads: 5 kV
